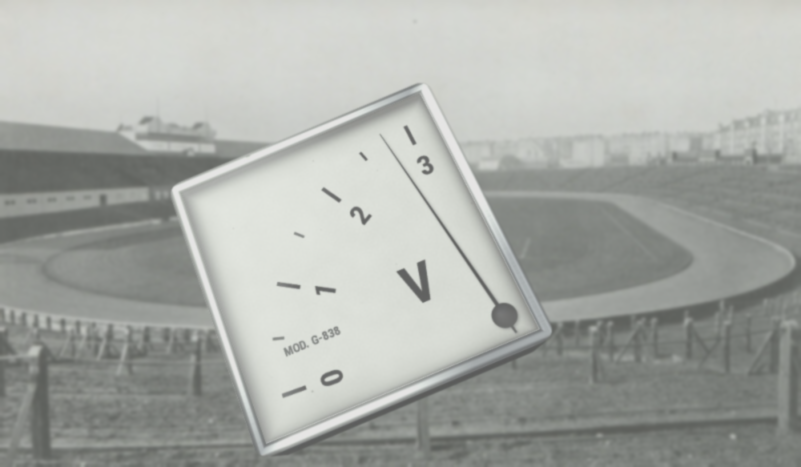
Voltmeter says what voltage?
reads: 2.75 V
